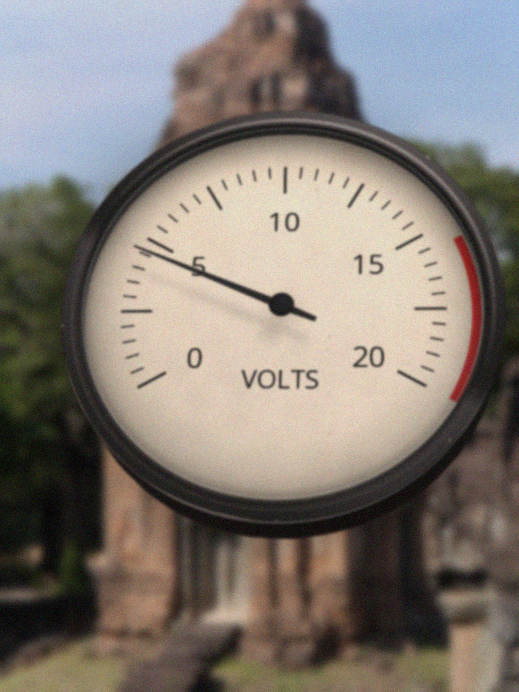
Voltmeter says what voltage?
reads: 4.5 V
